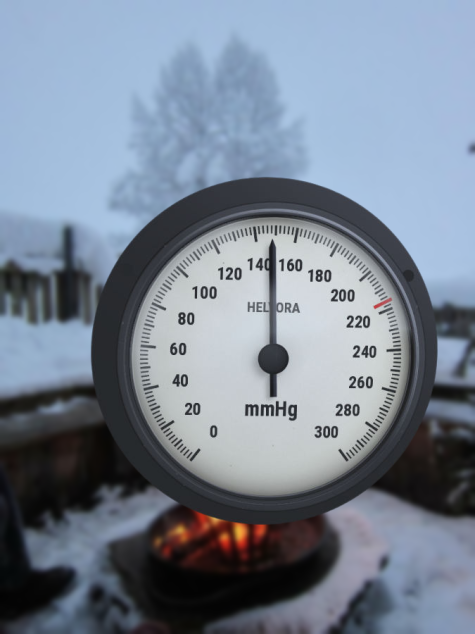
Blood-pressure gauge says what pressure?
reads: 148 mmHg
